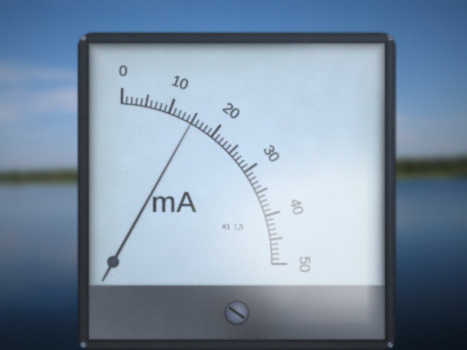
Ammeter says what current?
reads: 15 mA
